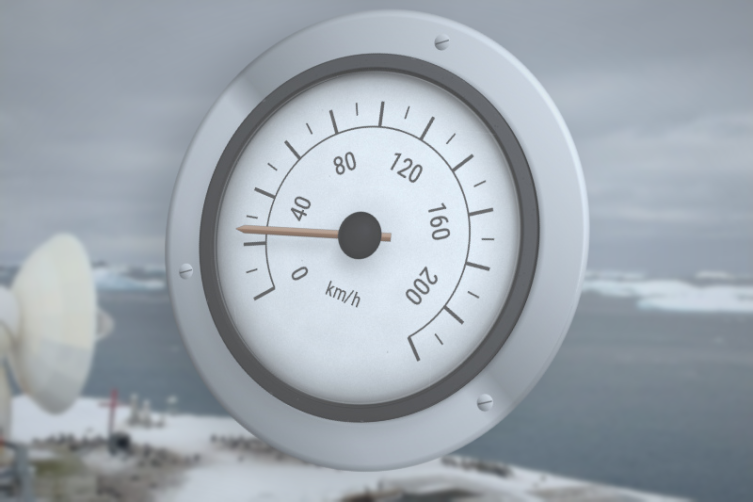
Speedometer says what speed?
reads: 25 km/h
